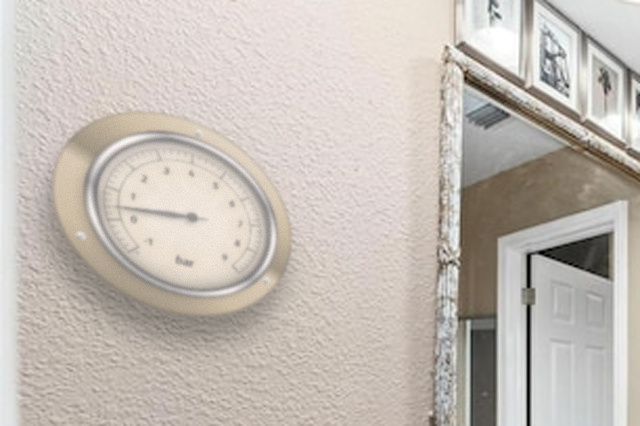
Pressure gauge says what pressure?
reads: 0.4 bar
